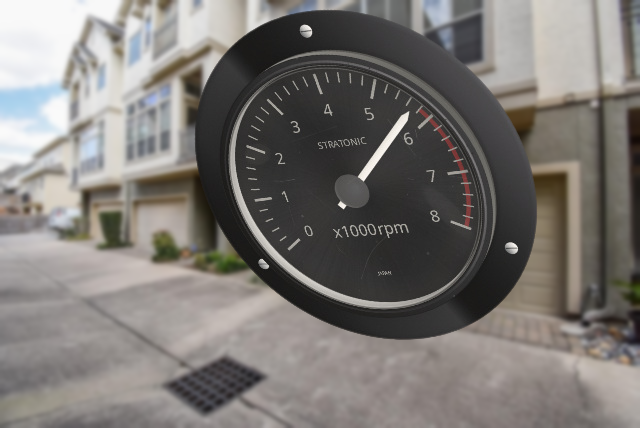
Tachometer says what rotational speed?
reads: 5700 rpm
